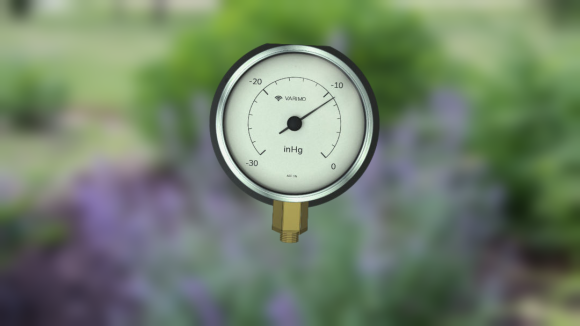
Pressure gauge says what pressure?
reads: -9 inHg
